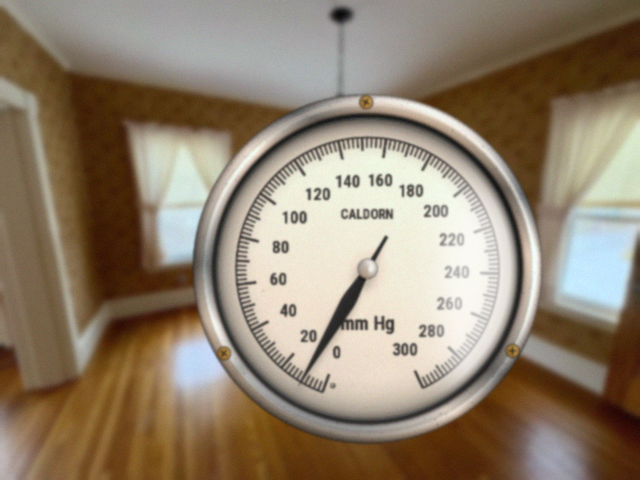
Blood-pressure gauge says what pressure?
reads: 10 mmHg
